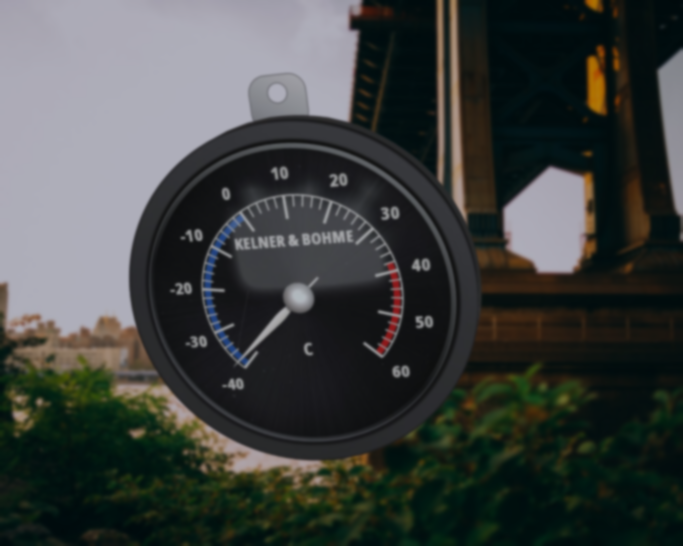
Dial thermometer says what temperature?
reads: -38 °C
